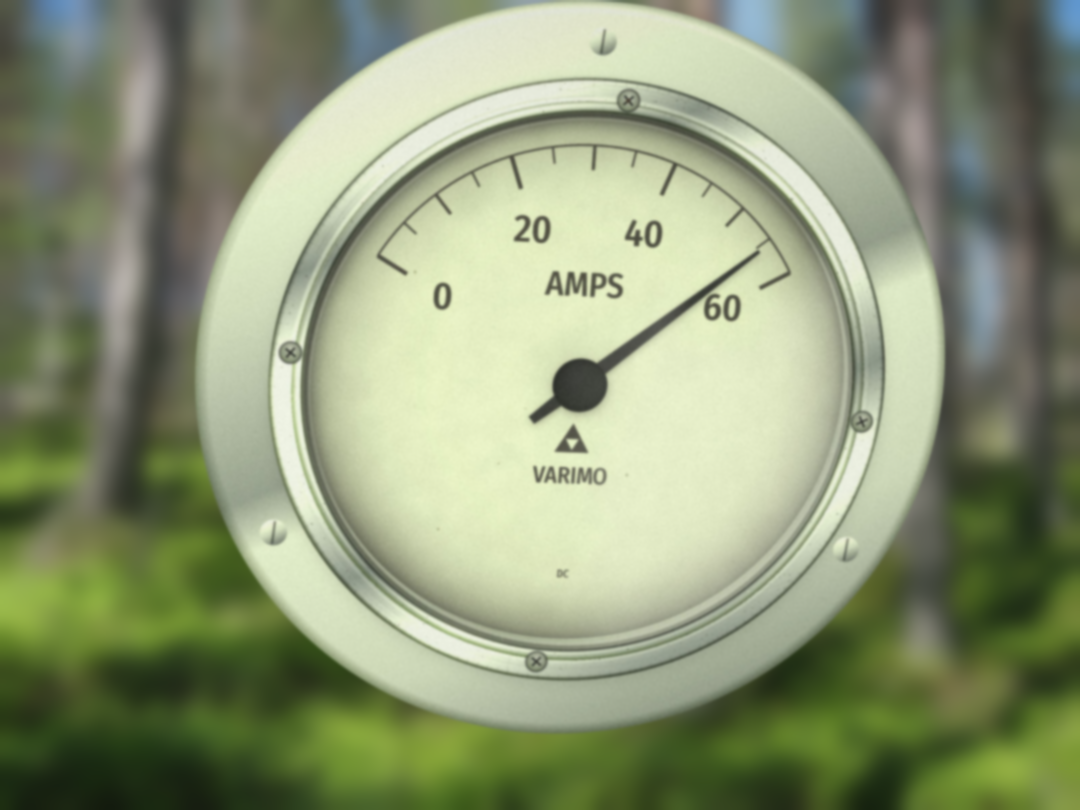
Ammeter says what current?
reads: 55 A
